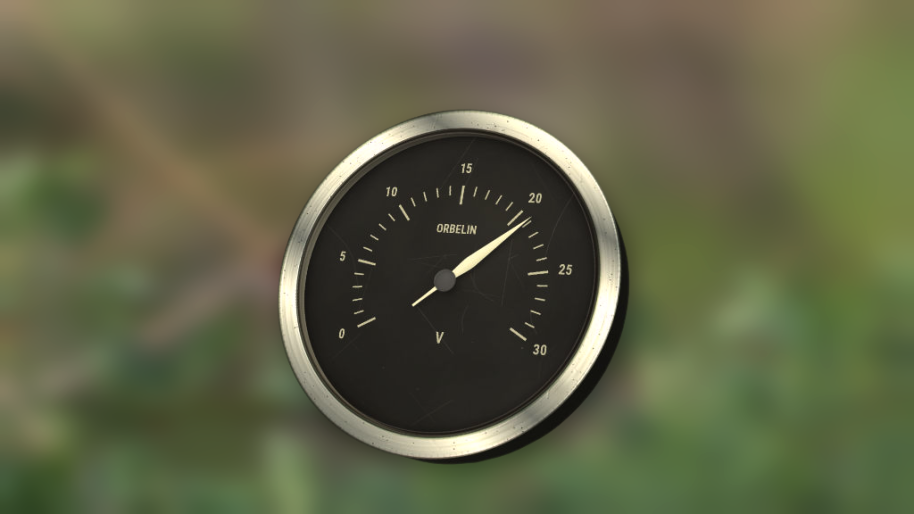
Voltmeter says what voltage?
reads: 21 V
